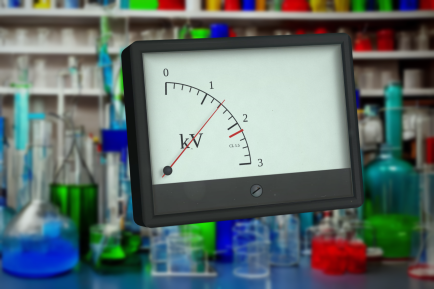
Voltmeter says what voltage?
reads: 1.4 kV
